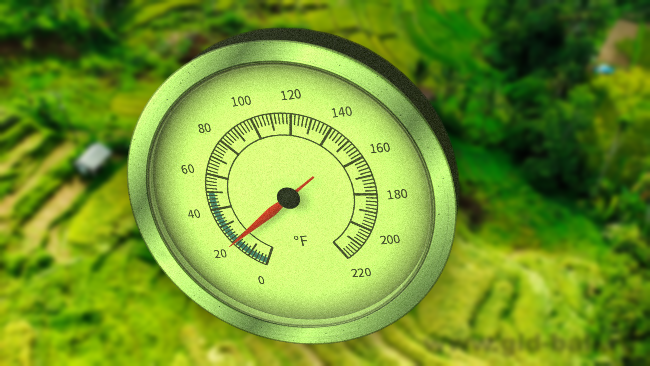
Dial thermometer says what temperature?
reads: 20 °F
